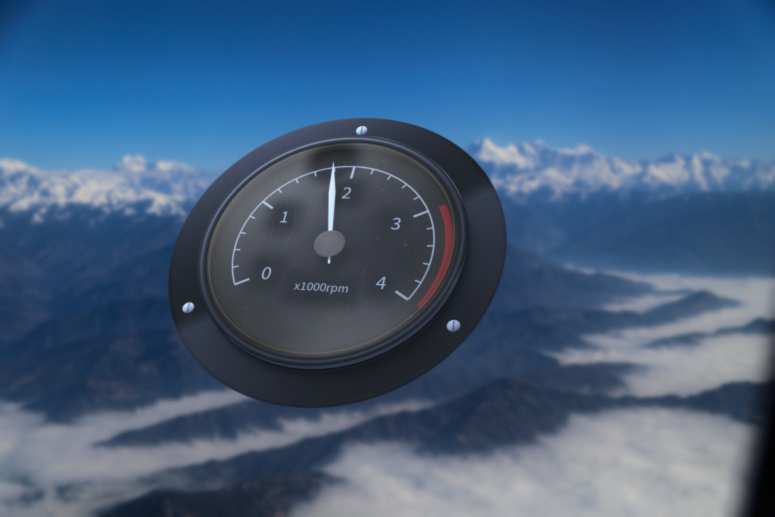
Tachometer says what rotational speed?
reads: 1800 rpm
